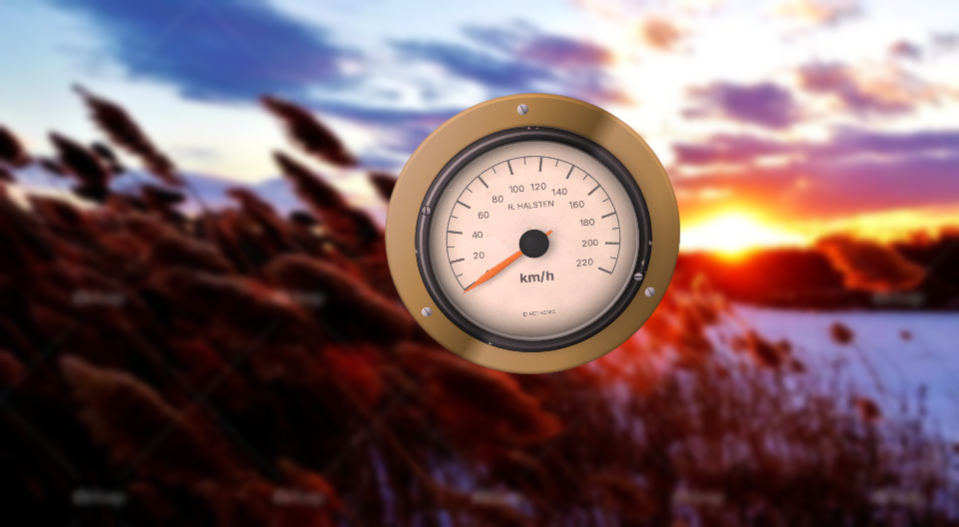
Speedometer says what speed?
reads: 0 km/h
